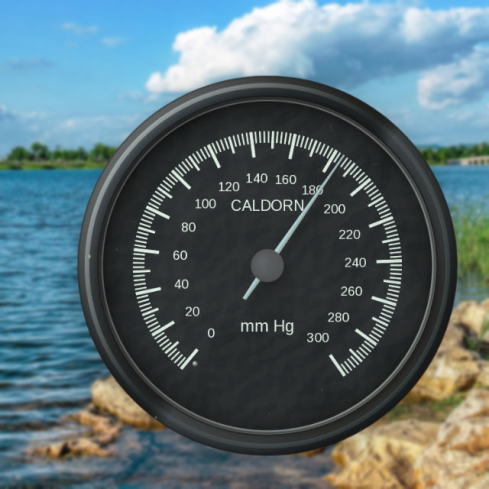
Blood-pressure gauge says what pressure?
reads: 184 mmHg
